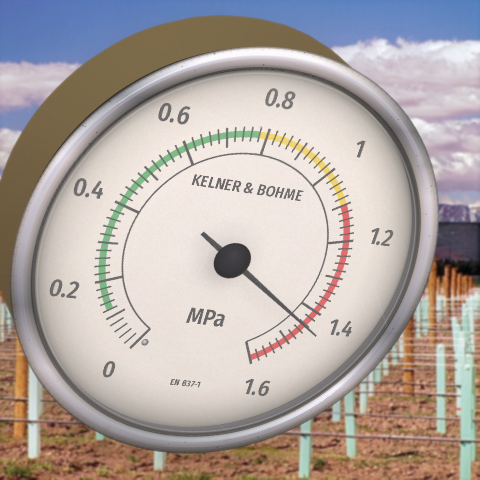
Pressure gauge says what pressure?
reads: 1.44 MPa
